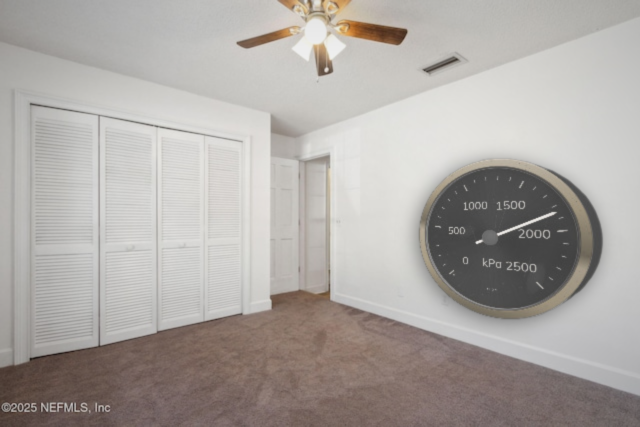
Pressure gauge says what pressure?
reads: 1850 kPa
